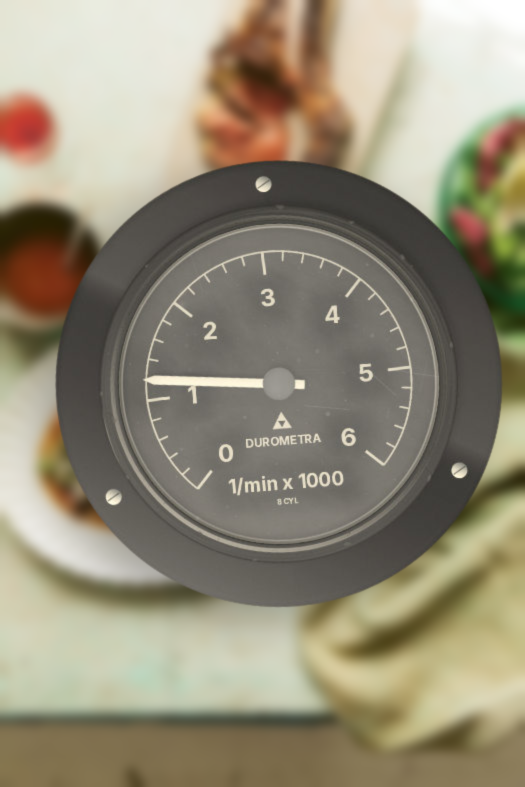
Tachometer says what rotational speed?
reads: 1200 rpm
